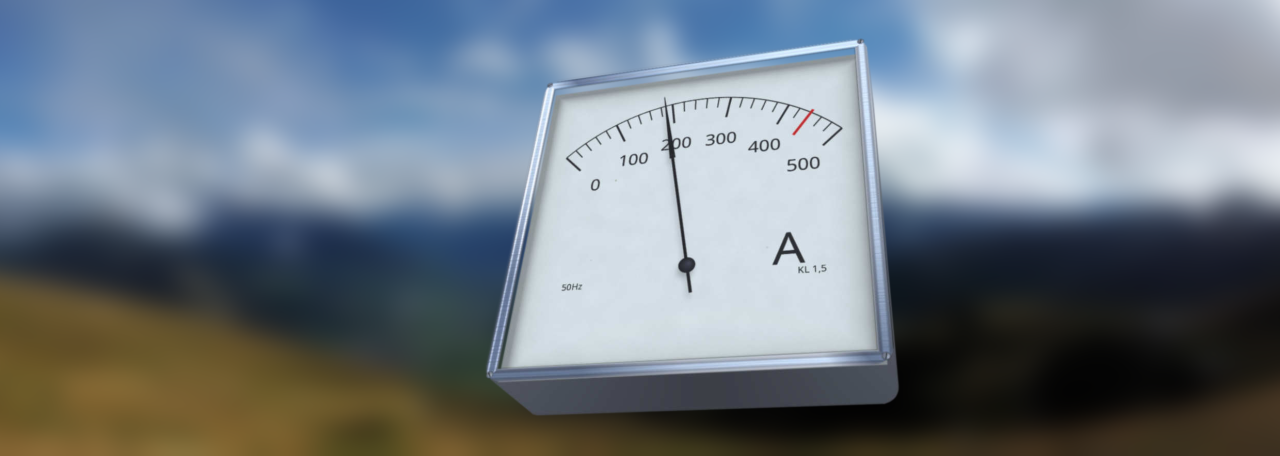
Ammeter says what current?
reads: 190 A
